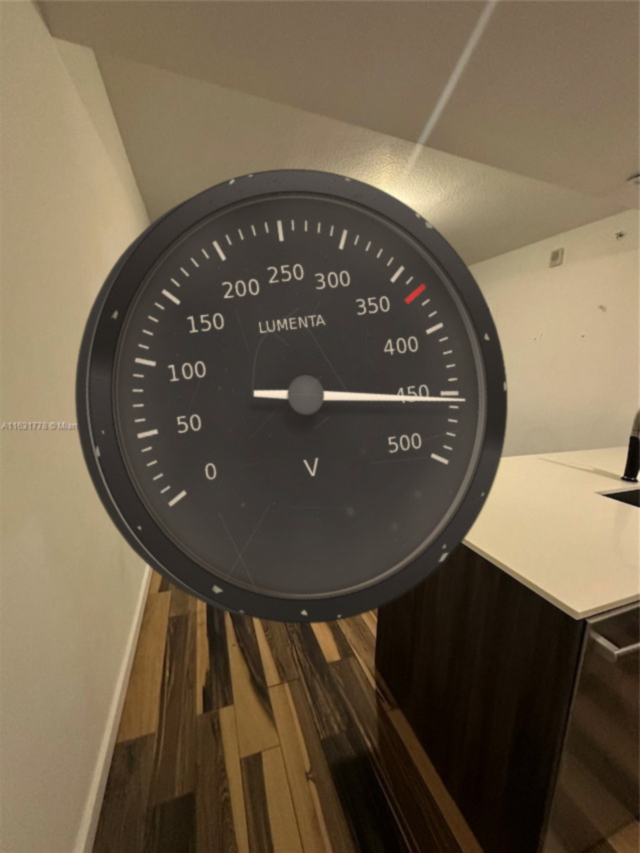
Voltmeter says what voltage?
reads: 455 V
